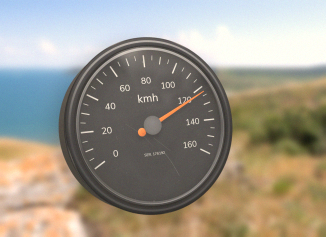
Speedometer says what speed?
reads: 122.5 km/h
